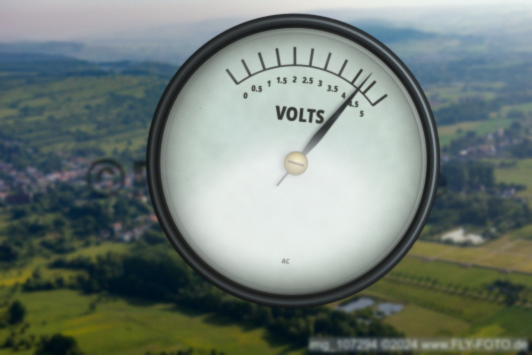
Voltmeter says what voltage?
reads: 4.25 V
